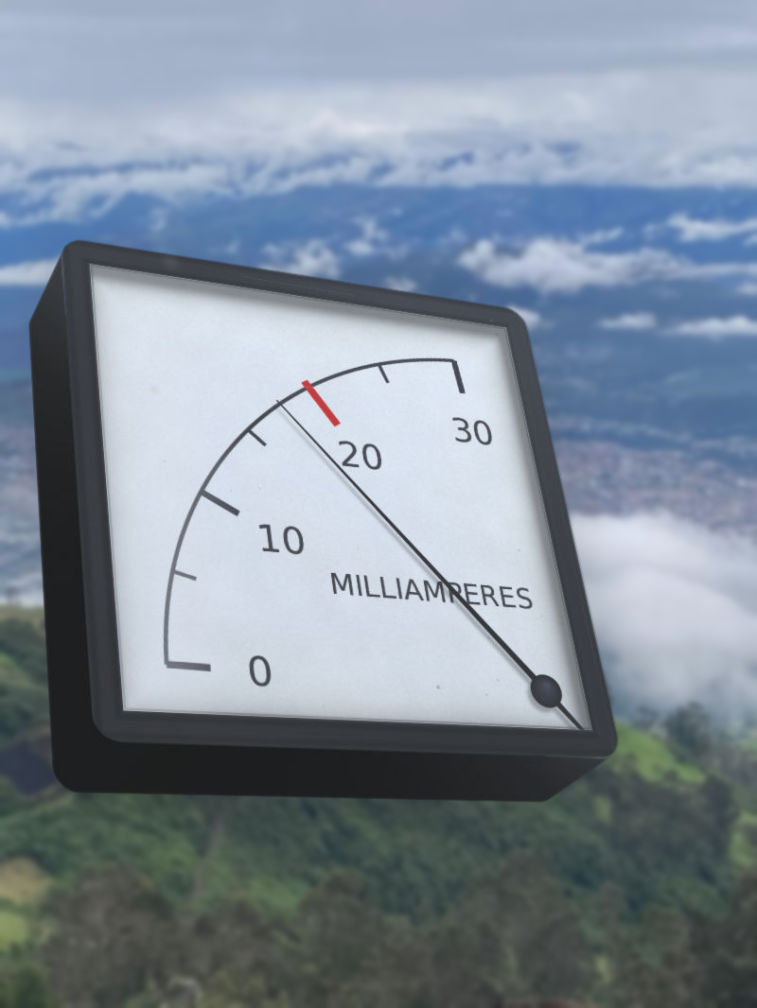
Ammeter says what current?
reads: 17.5 mA
